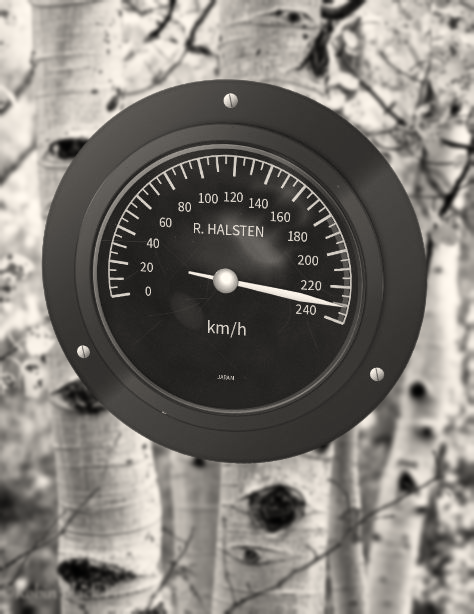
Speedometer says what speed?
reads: 230 km/h
